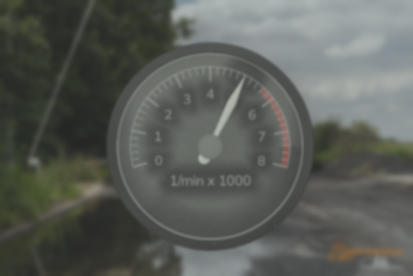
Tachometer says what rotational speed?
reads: 5000 rpm
